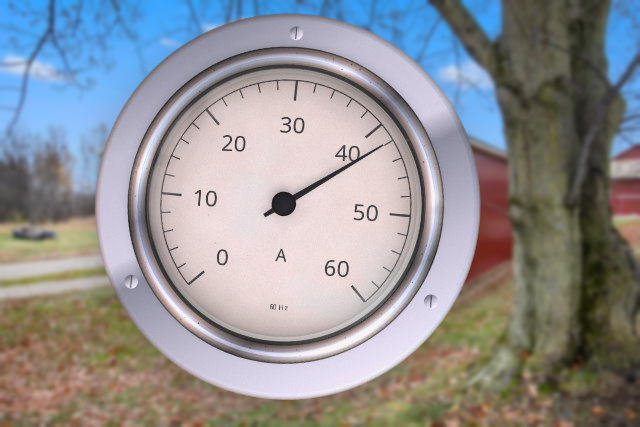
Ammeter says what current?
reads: 42 A
